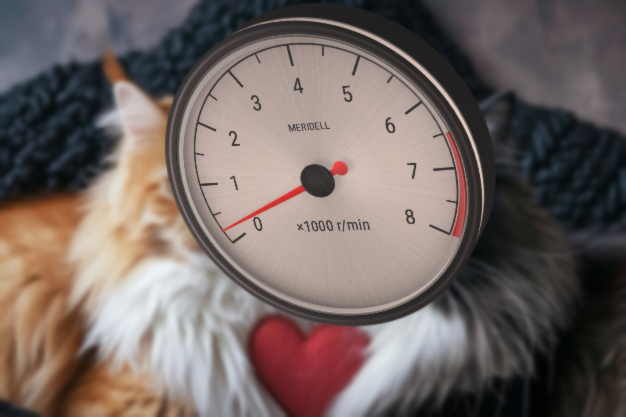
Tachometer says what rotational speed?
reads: 250 rpm
